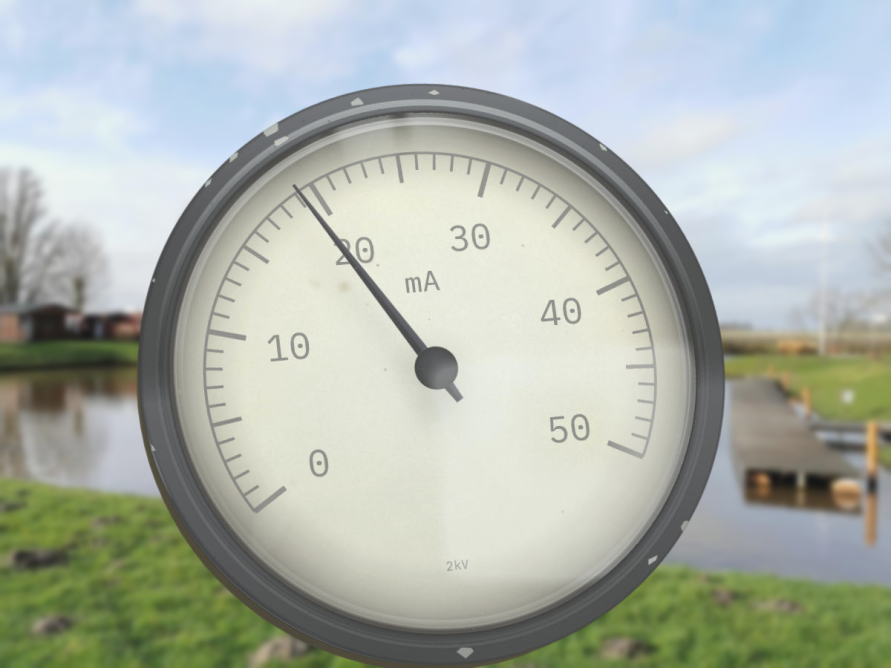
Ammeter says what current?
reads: 19 mA
